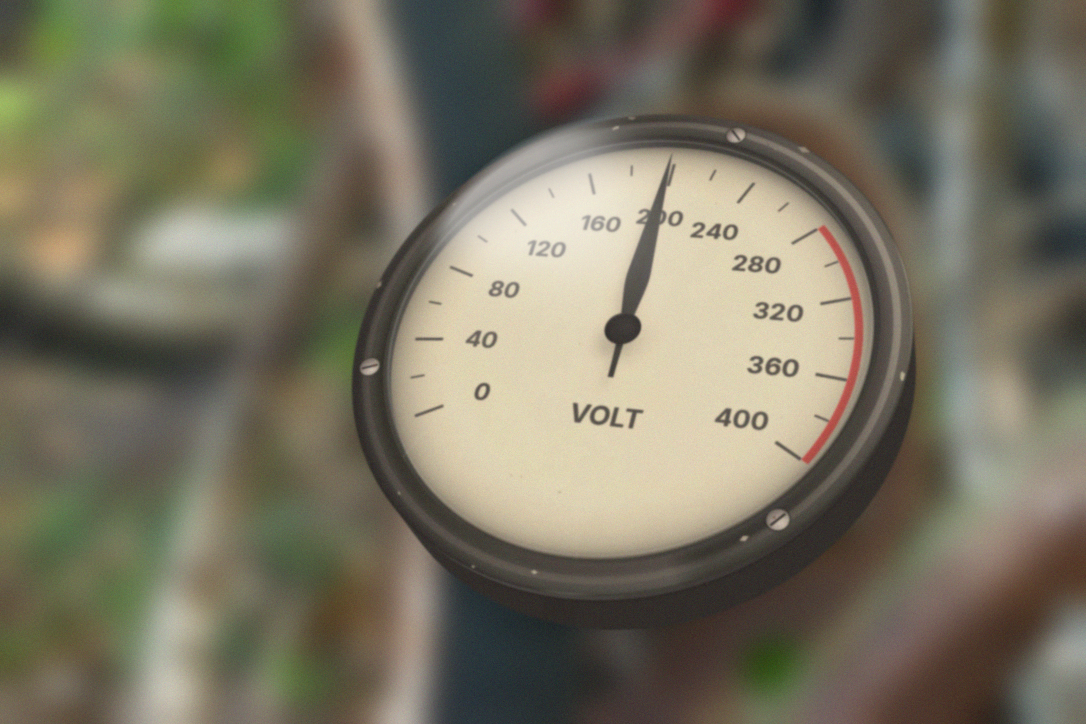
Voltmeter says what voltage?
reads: 200 V
